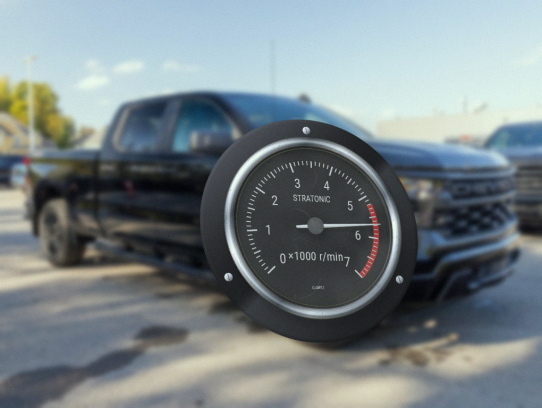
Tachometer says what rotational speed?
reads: 5700 rpm
